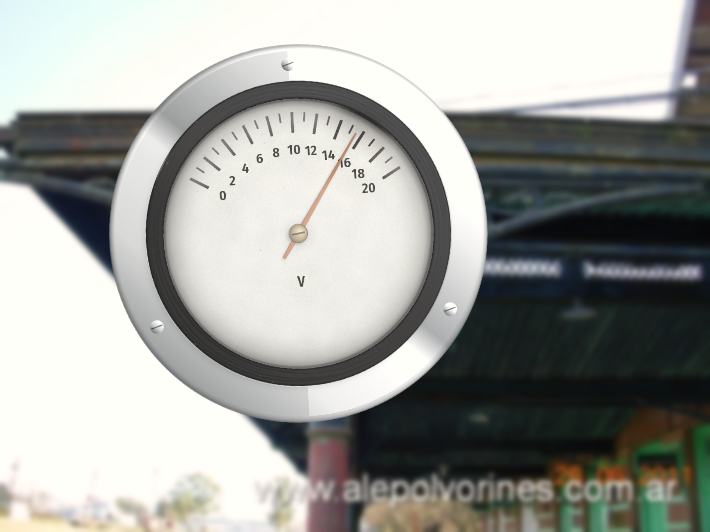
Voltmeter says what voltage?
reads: 15.5 V
